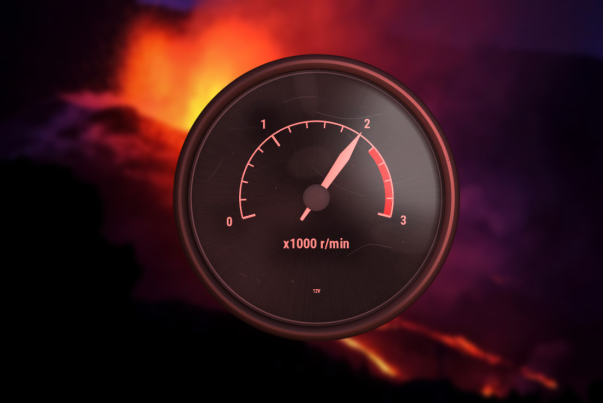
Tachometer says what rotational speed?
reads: 2000 rpm
